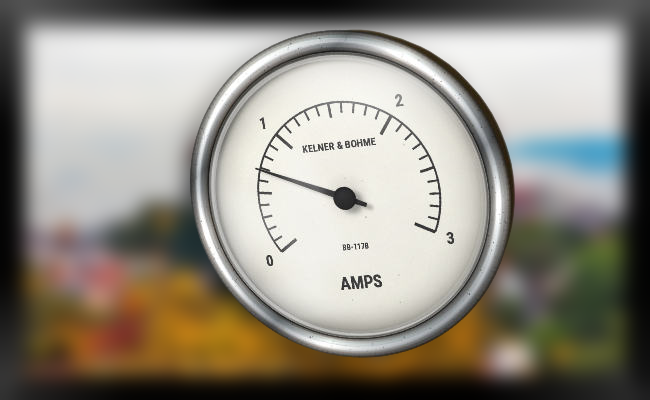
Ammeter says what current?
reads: 0.7 A
